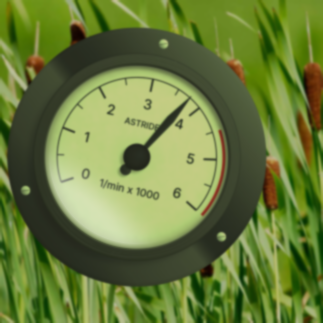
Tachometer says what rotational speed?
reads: 3750 rpm
